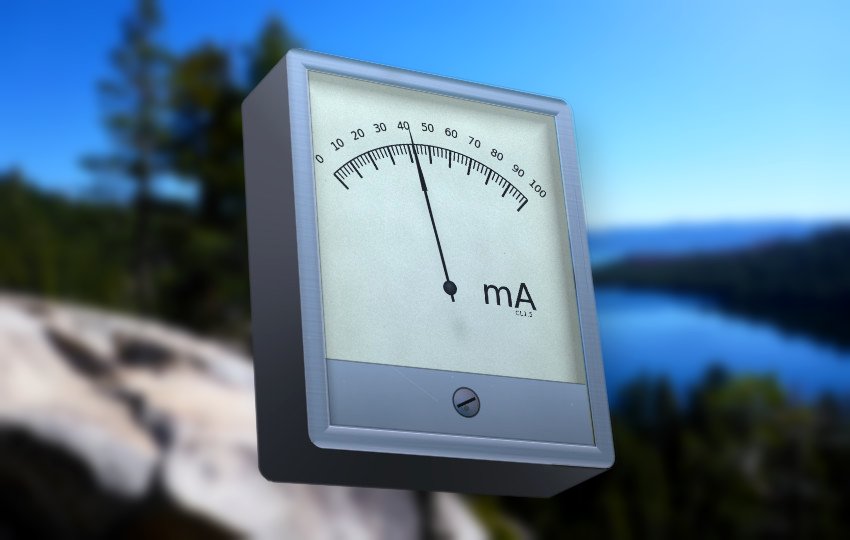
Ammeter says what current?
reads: 40 mA
